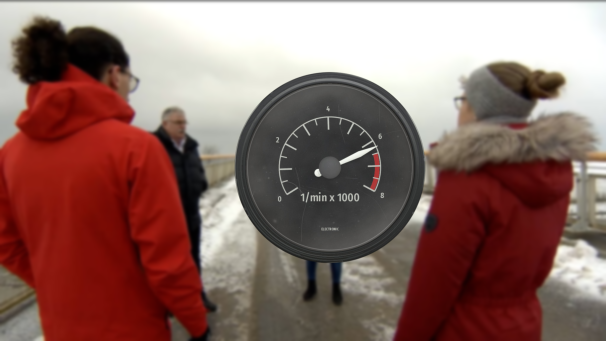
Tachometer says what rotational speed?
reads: 6250 rpm
